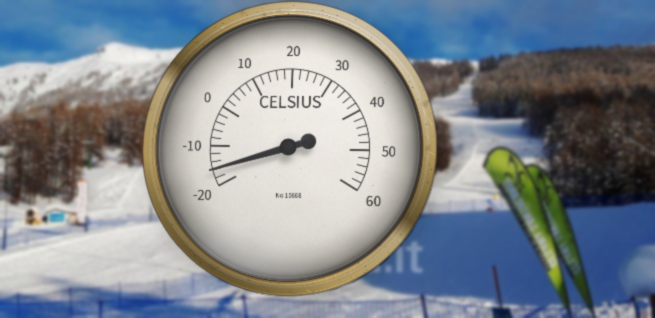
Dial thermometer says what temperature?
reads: -16 °C
